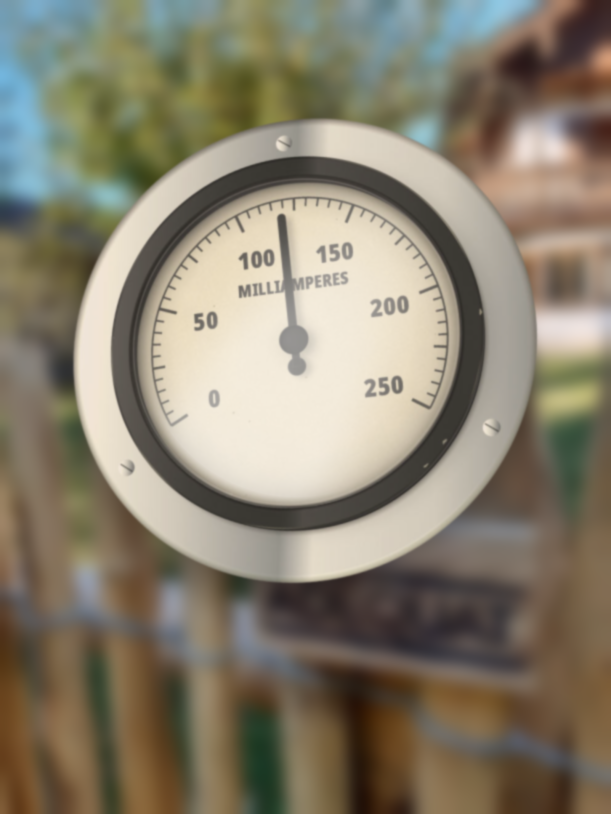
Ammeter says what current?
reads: 120 mA
